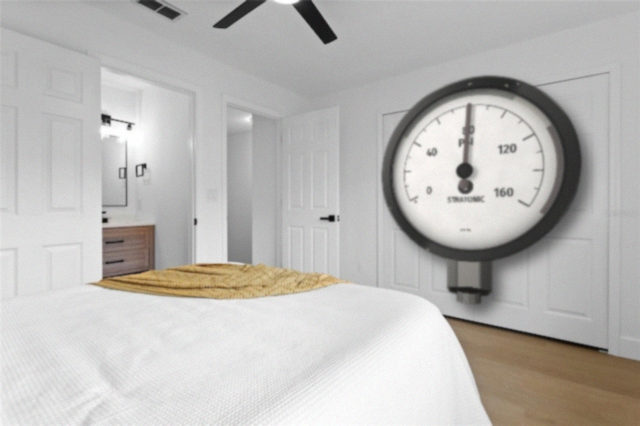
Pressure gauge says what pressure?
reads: 80 psi
